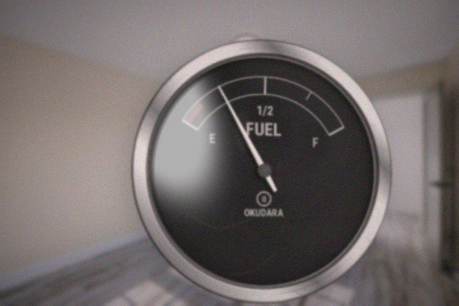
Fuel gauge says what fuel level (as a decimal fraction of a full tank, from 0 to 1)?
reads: 0.25
